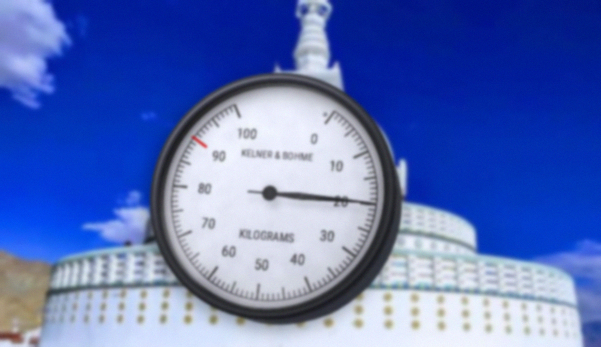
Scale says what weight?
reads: 20 kg
